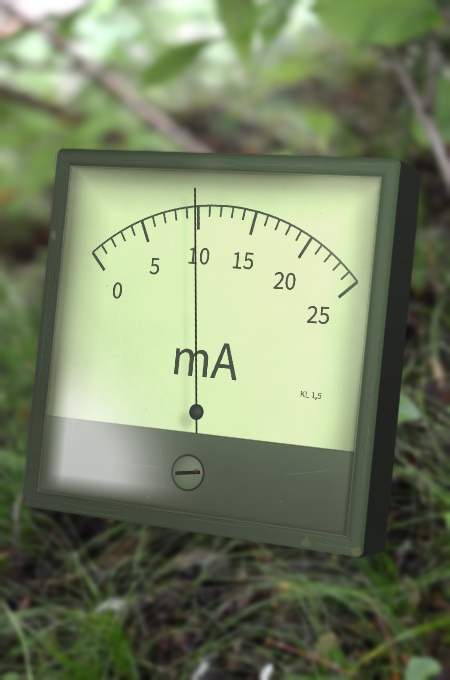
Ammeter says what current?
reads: 10 mA
